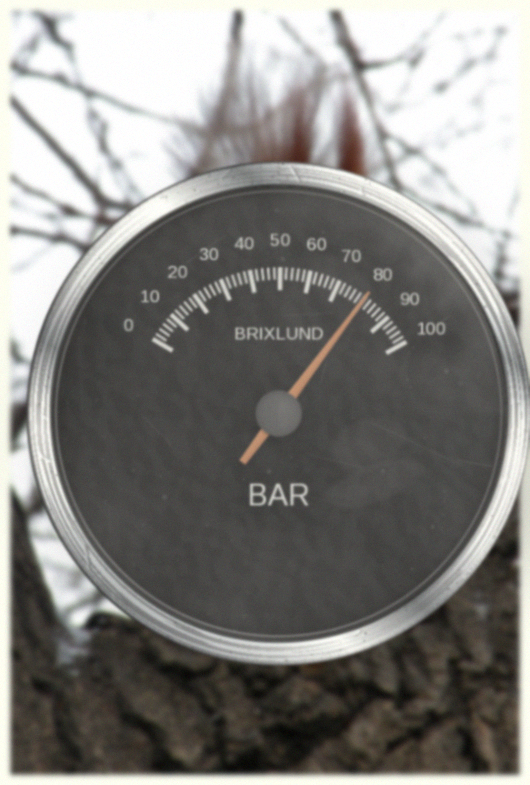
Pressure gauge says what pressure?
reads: 80 bar
